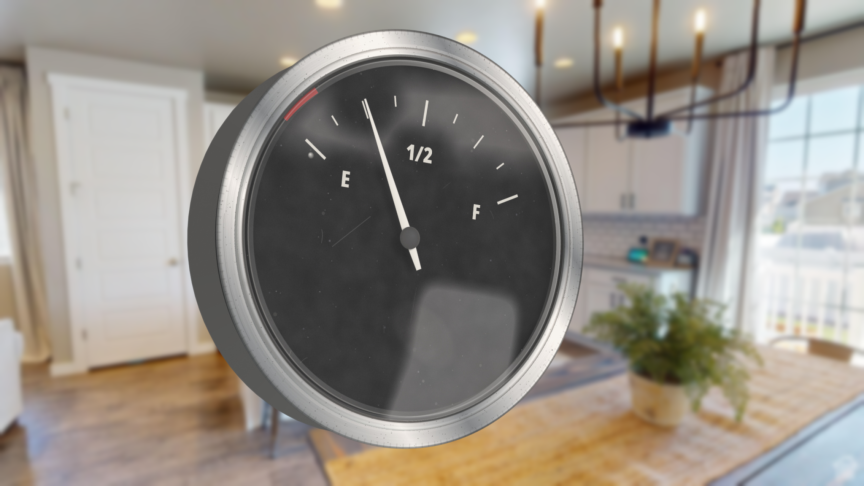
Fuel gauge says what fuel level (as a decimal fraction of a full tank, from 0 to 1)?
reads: 0.25
